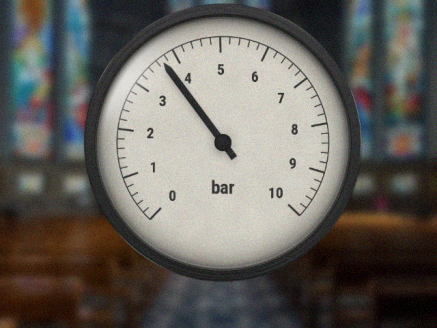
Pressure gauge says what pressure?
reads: 3.7 bar
